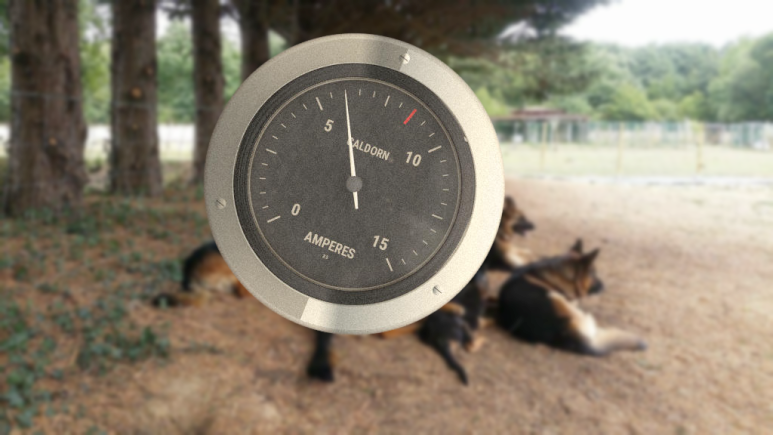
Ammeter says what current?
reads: 6 A
